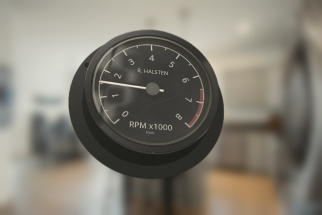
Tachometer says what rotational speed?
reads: 1500 rpm
